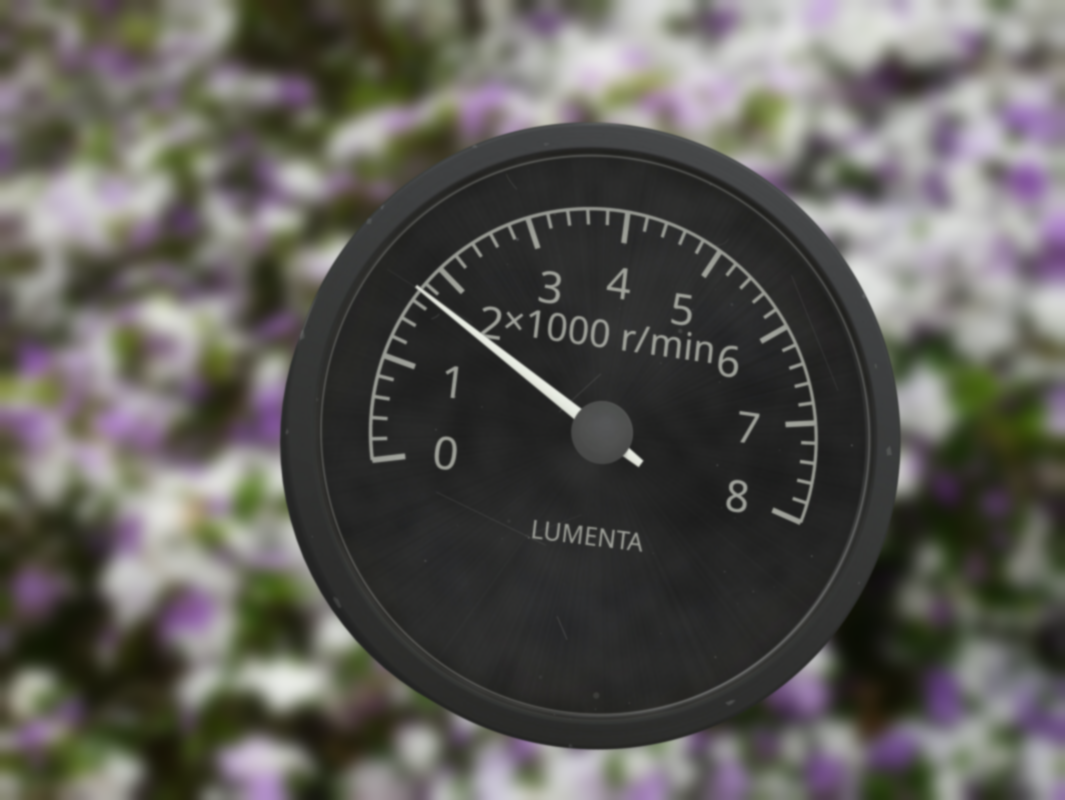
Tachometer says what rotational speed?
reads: 1700 rpm
